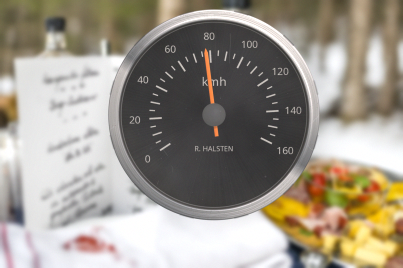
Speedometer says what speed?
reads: 77.5 km/h
